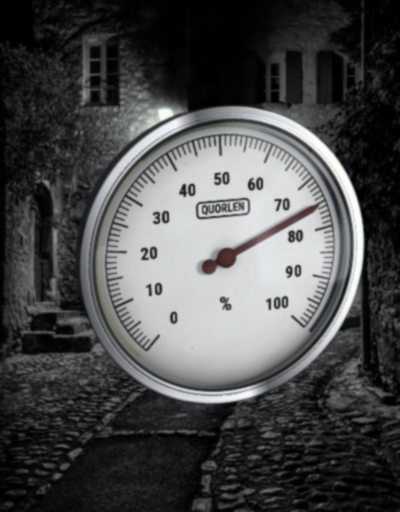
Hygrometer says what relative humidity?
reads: 75 %
